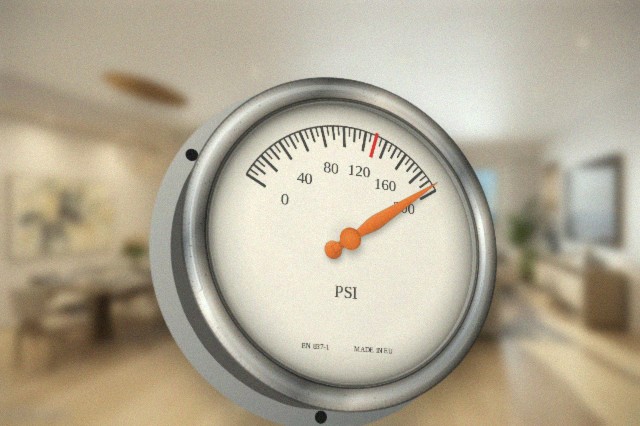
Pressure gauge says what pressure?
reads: 195 psi
